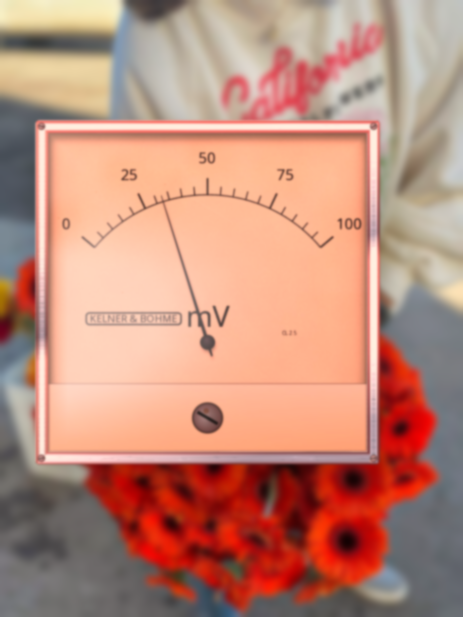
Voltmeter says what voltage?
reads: 32.5 mV
